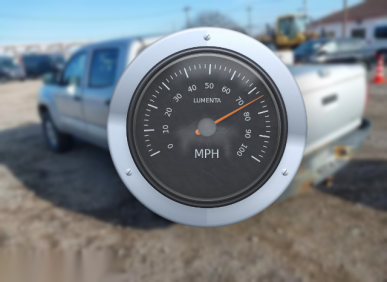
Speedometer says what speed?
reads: 74 mph
